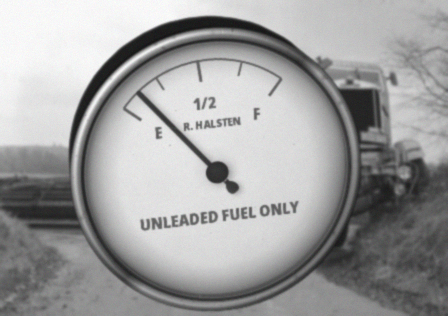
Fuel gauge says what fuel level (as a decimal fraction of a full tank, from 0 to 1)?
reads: 0.125
